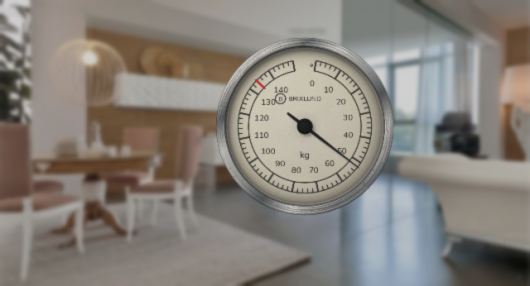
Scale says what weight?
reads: 52 kg
